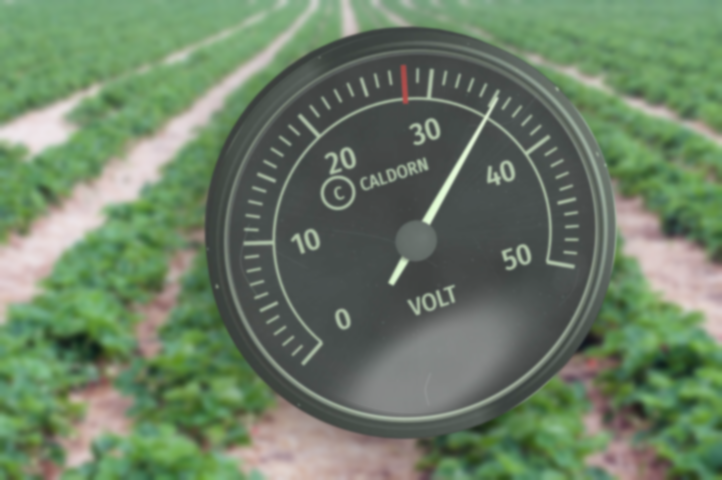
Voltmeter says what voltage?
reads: 35 V
